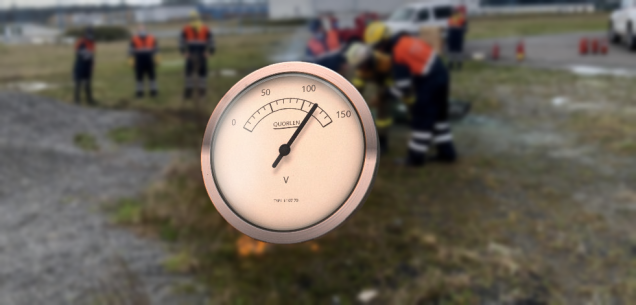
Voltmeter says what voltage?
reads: 120 V
